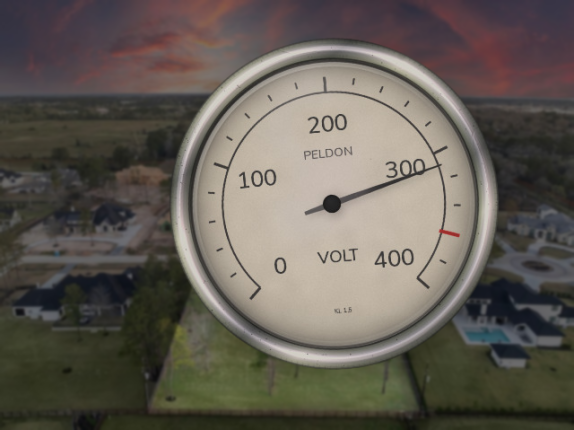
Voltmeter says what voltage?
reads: 310 V
